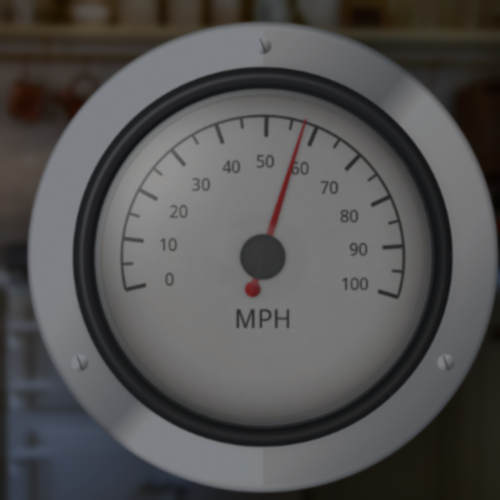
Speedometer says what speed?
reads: 57.5 mph
